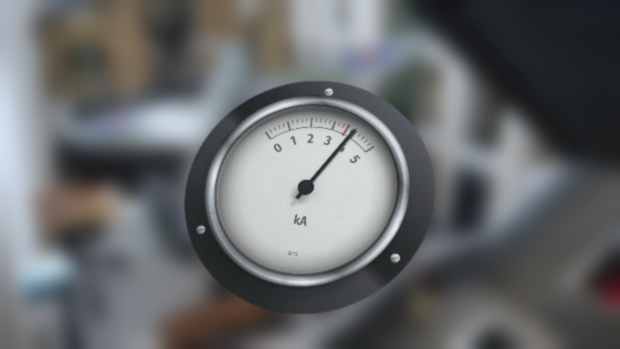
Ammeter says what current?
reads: 4 kA
